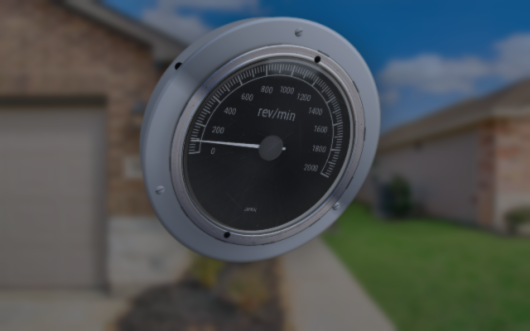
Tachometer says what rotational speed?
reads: 100 rpm
